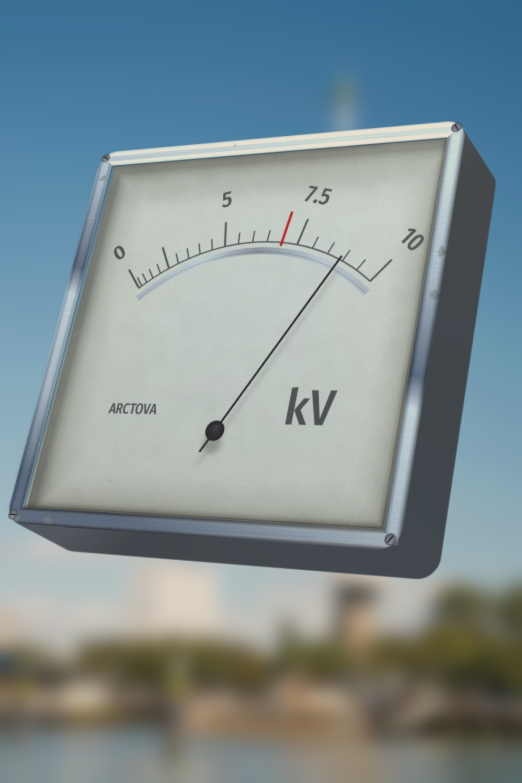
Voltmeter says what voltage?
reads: 9 kV
